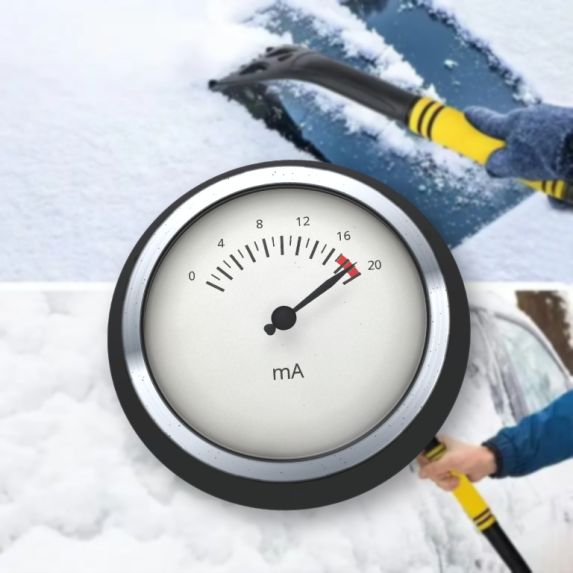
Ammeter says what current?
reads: 19 mA
